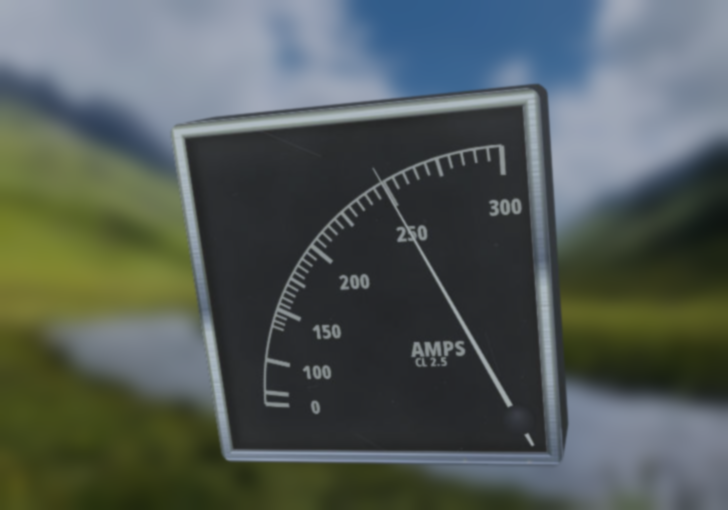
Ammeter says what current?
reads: 250 A
